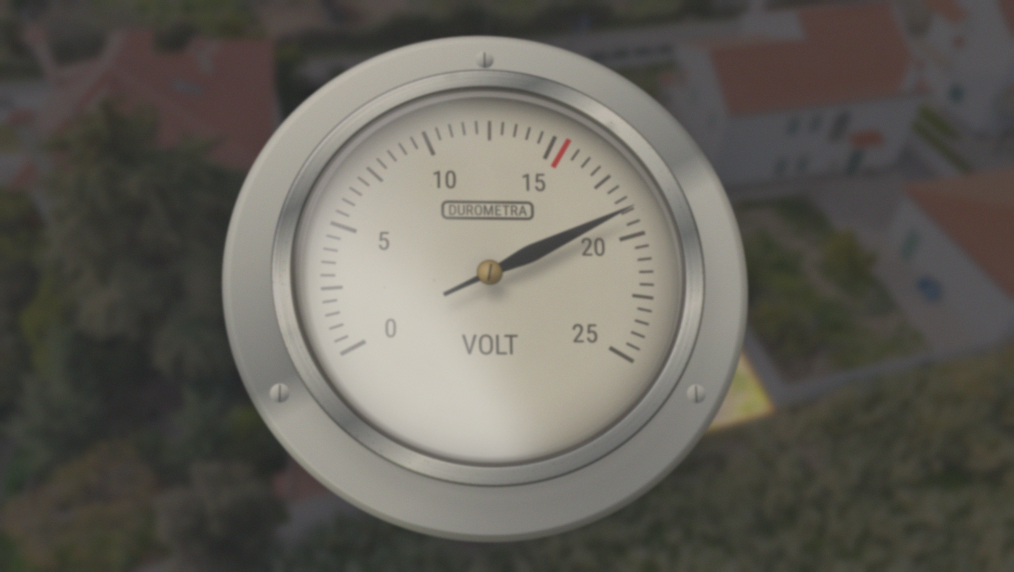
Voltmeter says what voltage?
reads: 19 V
